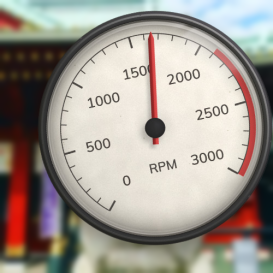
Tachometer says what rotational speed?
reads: 1650 rpm
